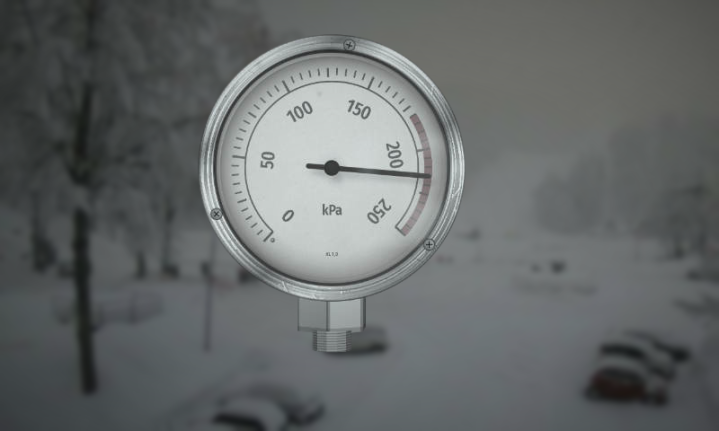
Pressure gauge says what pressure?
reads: 215 kPa
